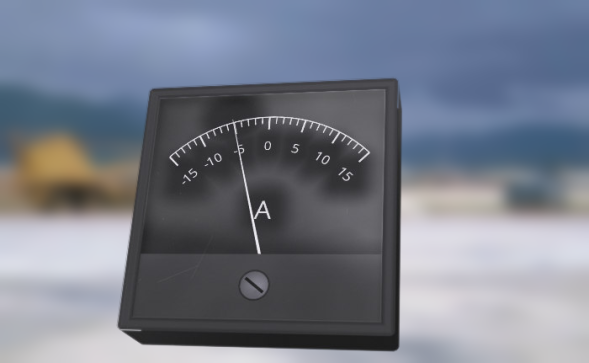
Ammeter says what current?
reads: -5 A
